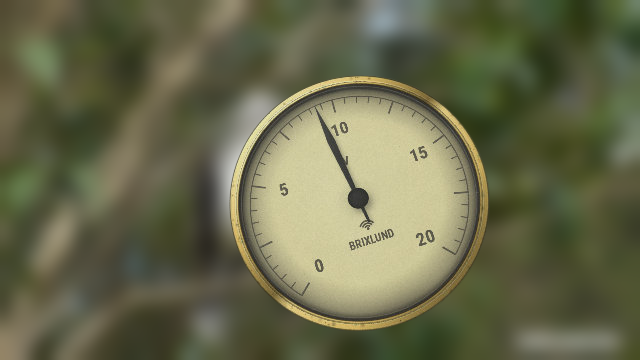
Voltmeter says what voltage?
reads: 9.25 V
